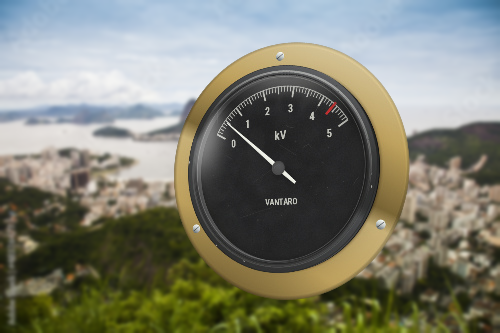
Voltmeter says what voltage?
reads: 0.5 kV
